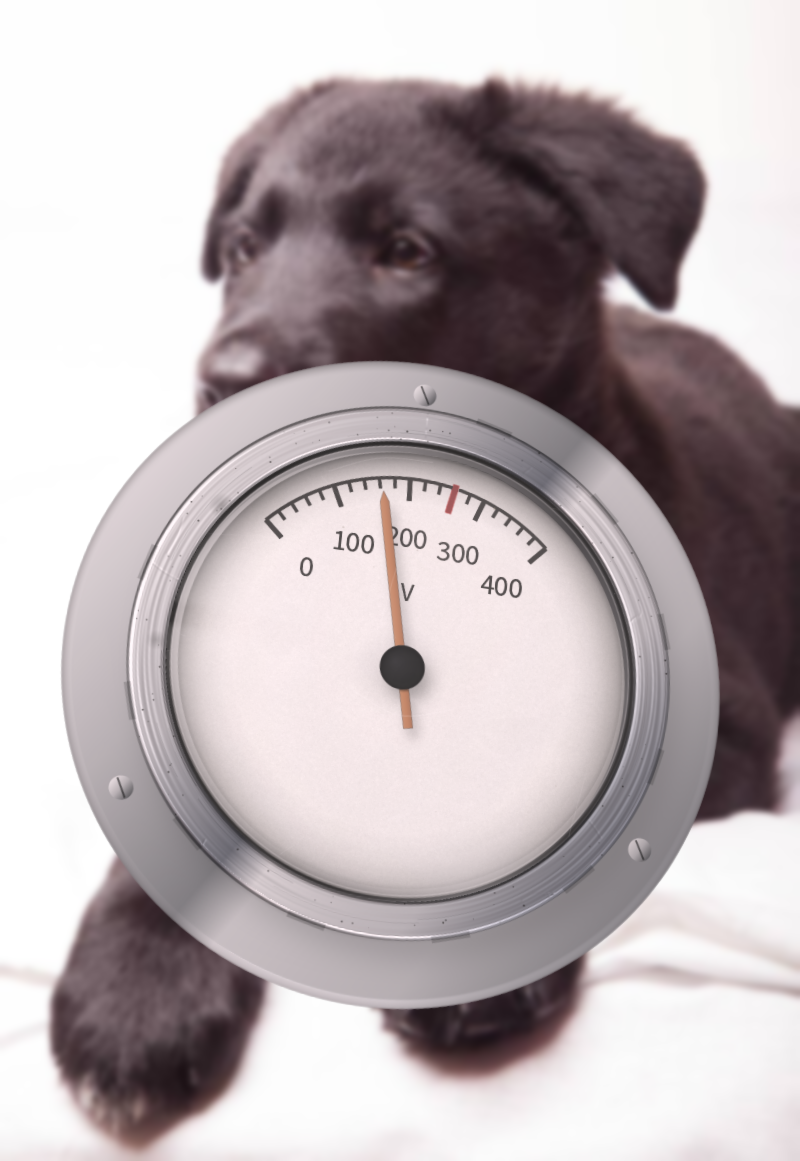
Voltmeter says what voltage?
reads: 160 V
